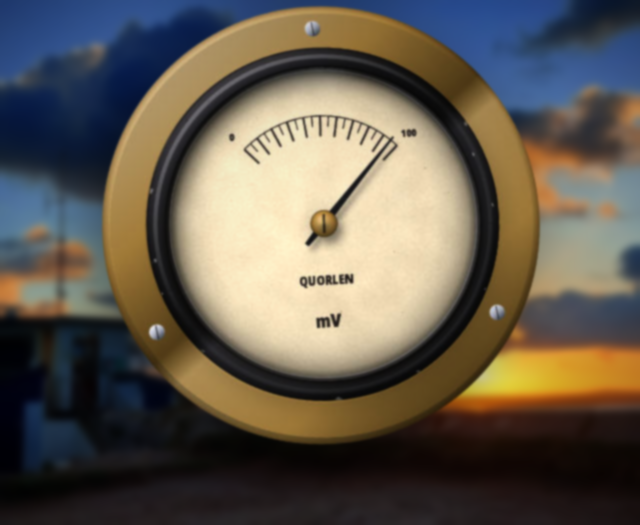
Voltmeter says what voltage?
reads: 95 mV
